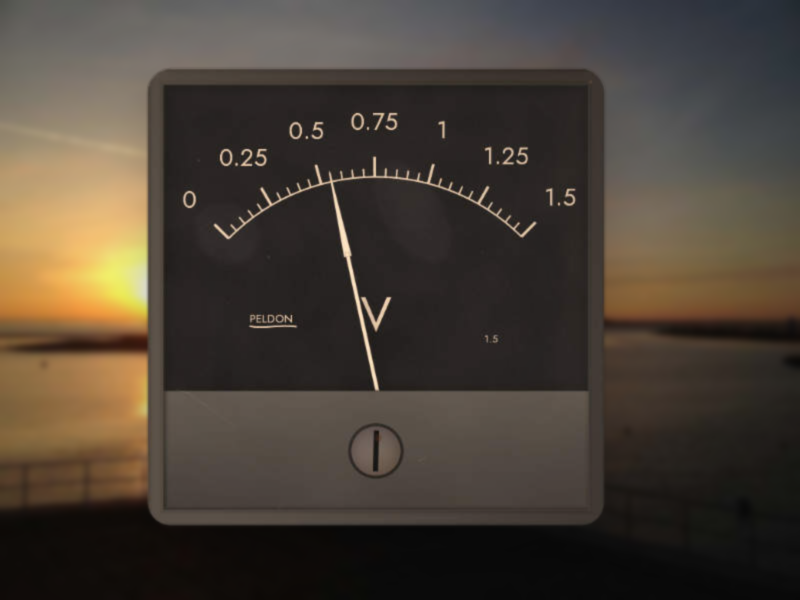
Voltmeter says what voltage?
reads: 0.55 V
